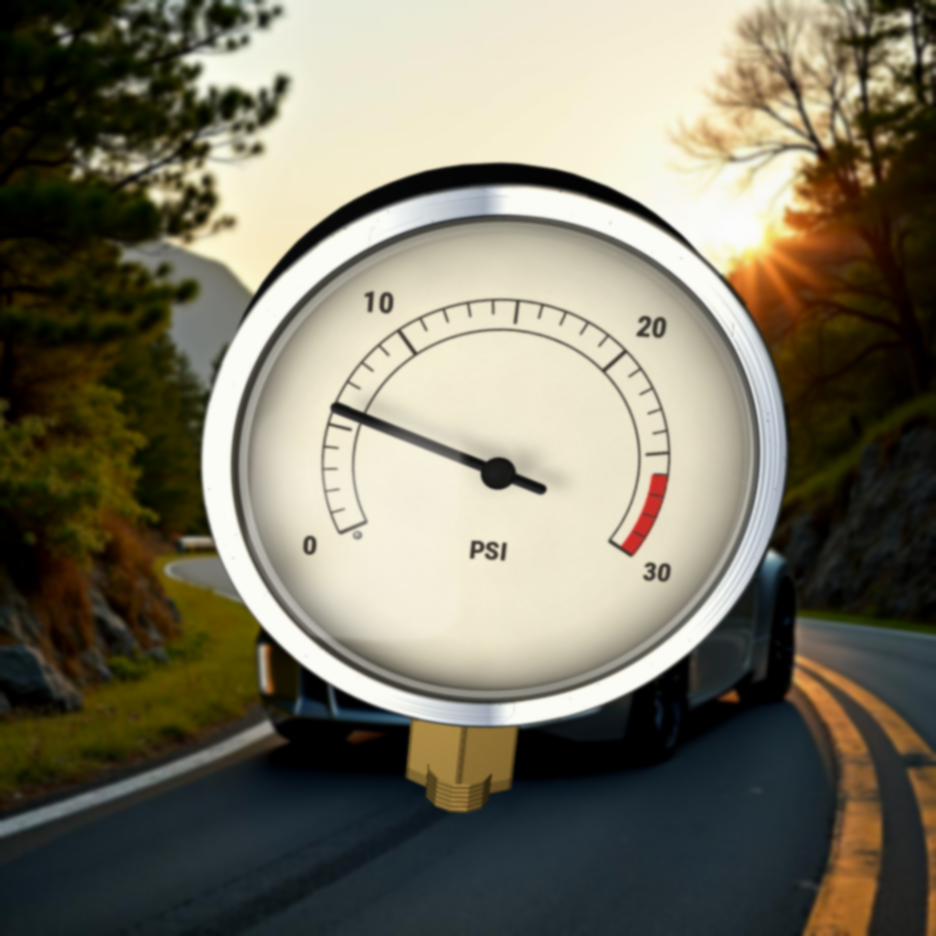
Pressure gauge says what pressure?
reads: 6 psi
